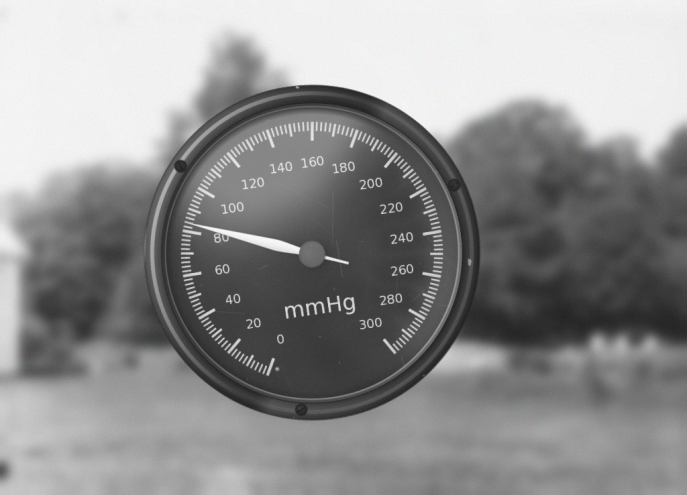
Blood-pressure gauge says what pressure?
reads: 84 mmHg
